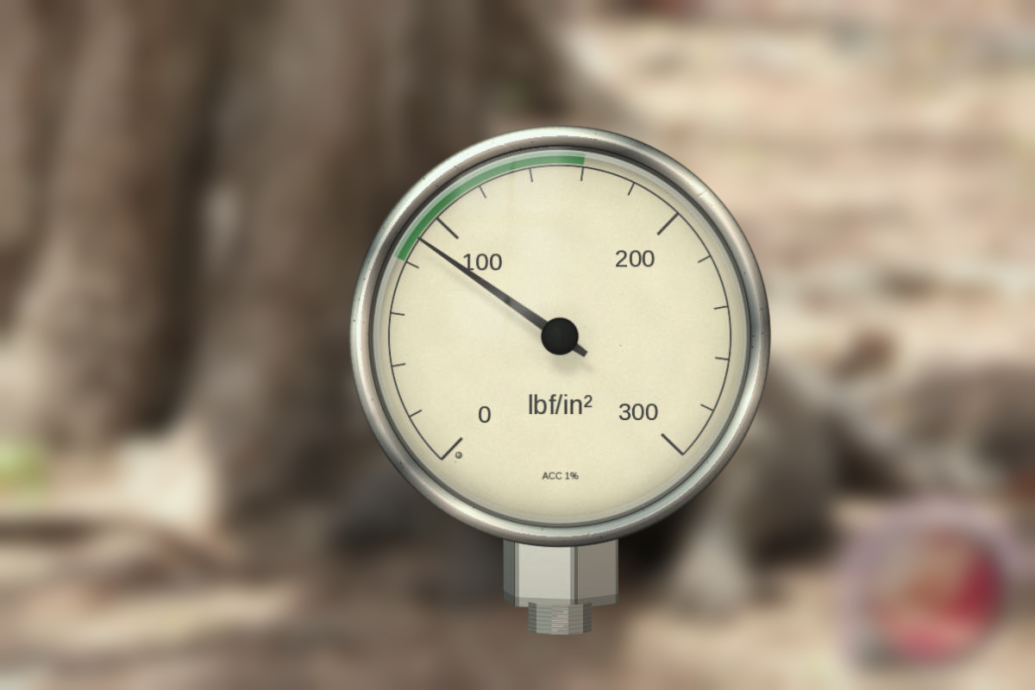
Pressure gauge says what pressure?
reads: 90 psi
